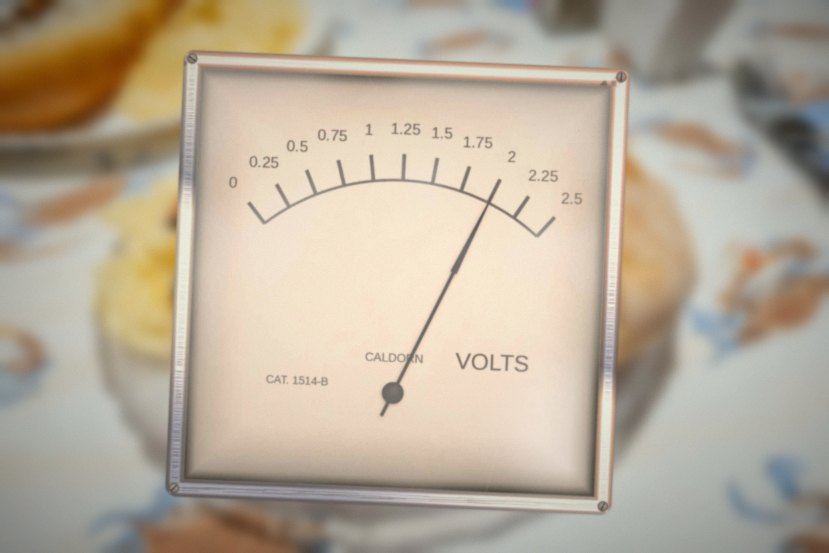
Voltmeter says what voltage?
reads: 2 V
